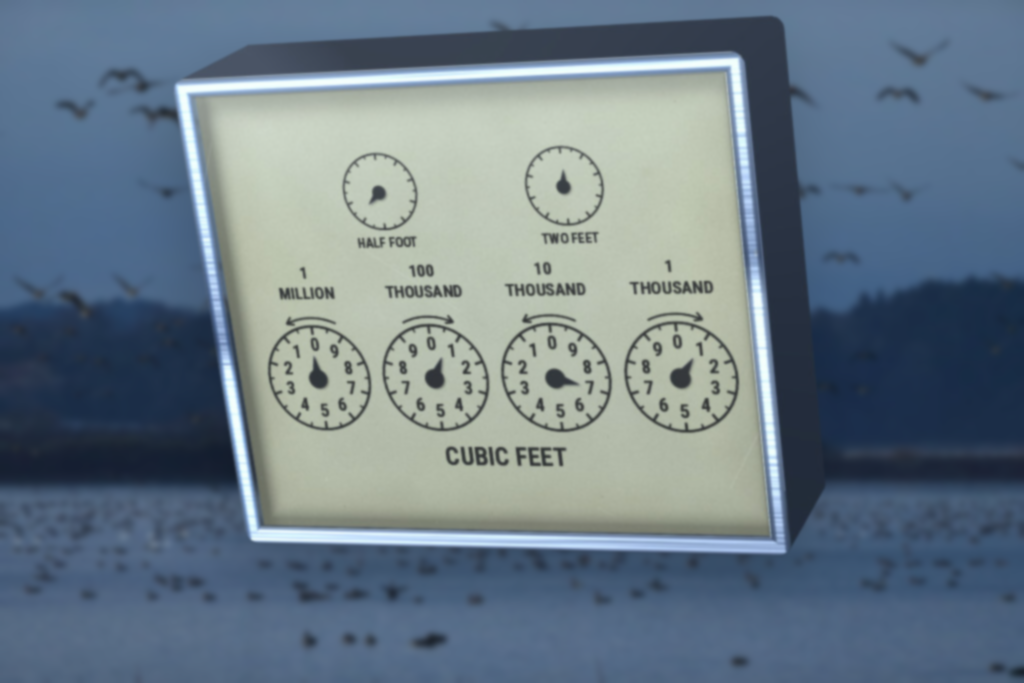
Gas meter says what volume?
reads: 7100 ft³
